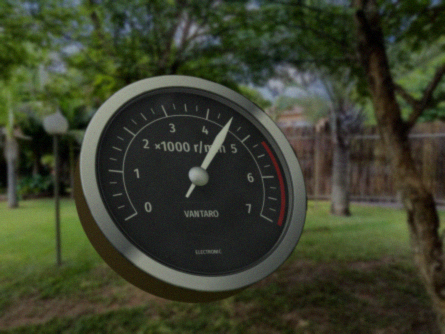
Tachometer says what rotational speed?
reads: 4500 rpm
